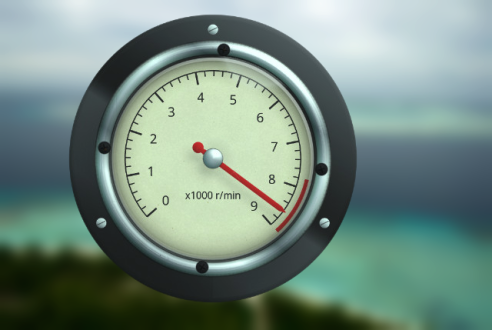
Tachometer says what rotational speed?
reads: 8600 rpm
